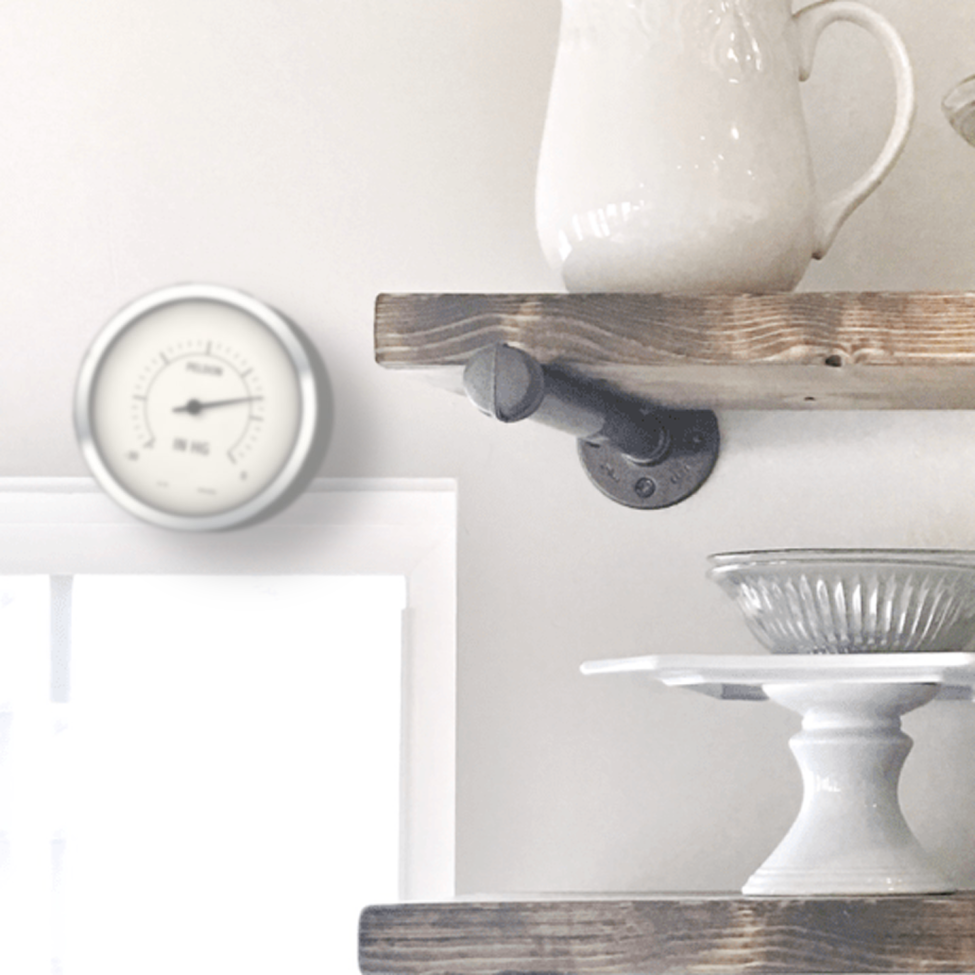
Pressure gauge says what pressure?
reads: -7 inHg
